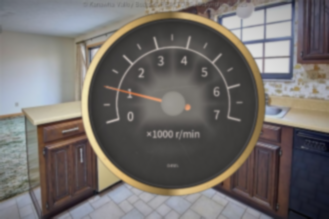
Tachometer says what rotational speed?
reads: 1000 rpm
